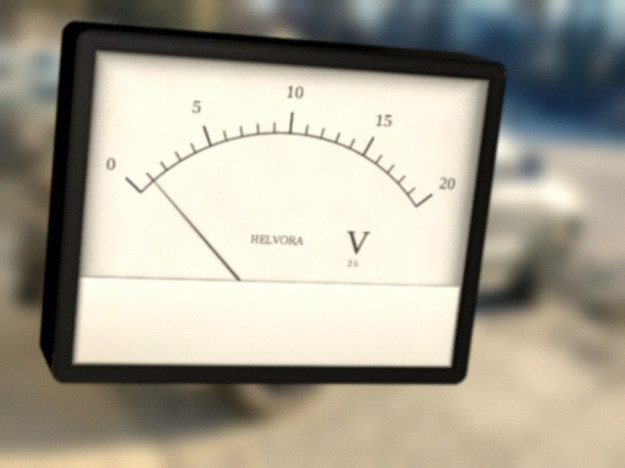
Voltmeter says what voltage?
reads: 1 V
